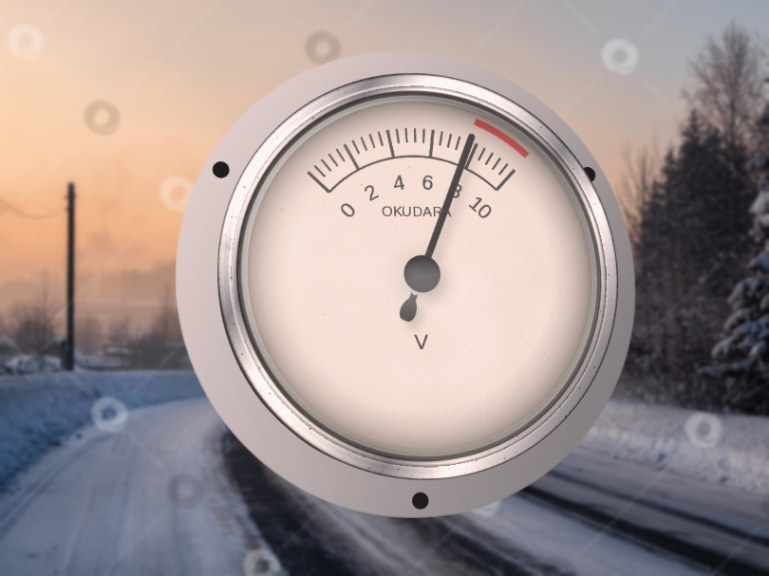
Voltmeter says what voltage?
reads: 7.6 V
